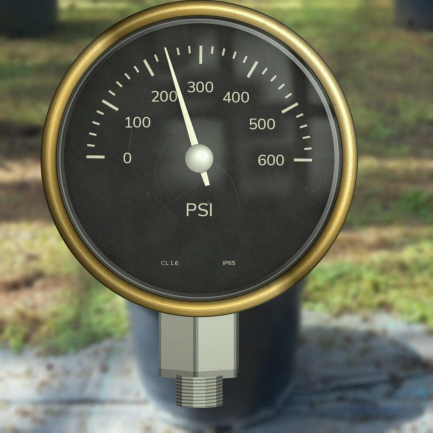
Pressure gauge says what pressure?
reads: 240 psi
